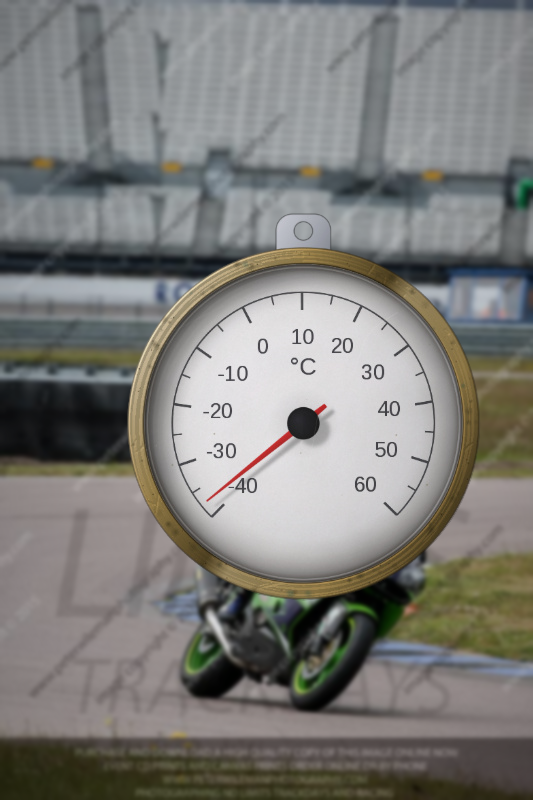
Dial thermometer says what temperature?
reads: -37.5 °C
